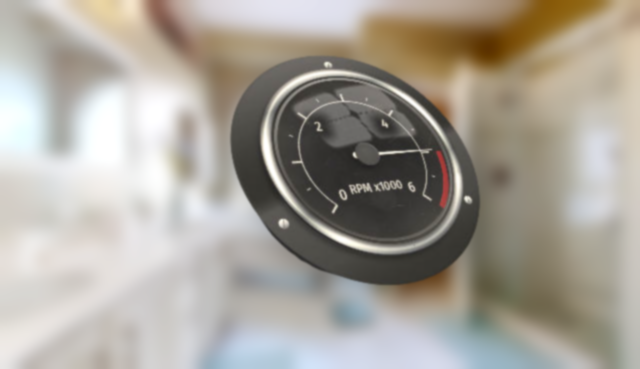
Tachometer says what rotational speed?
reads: 5000 rpm
